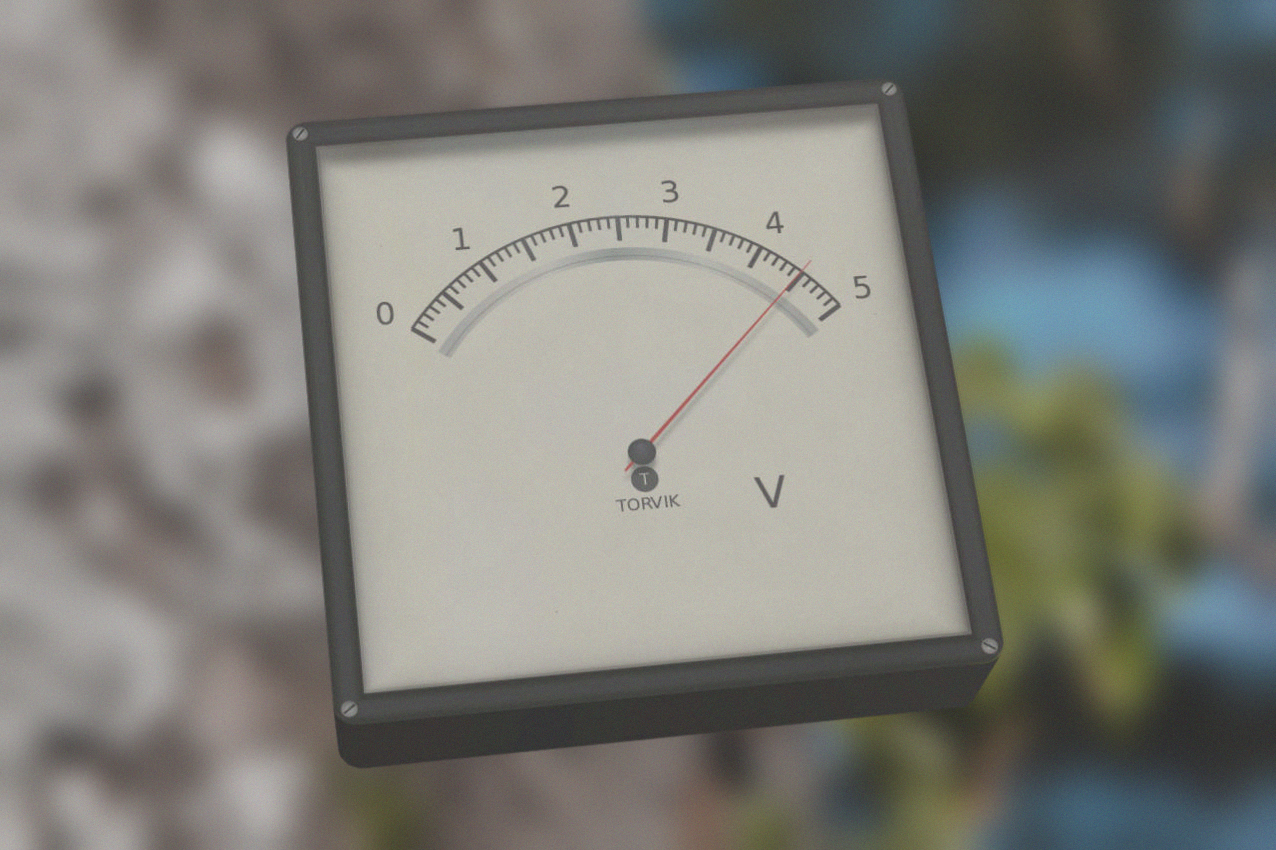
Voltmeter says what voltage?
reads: 4.5 V
